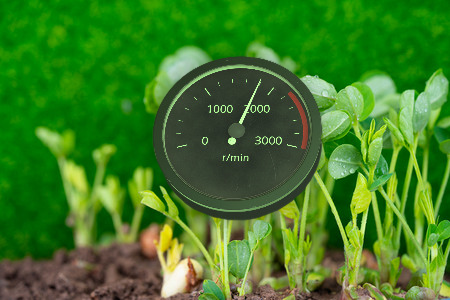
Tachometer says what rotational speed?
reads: 1800 rpm
